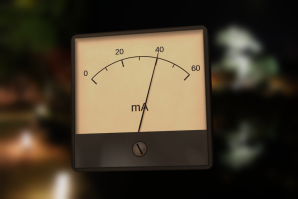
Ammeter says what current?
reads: 40 mA
